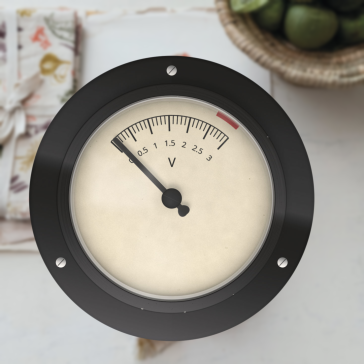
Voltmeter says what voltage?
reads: 0.1 V
